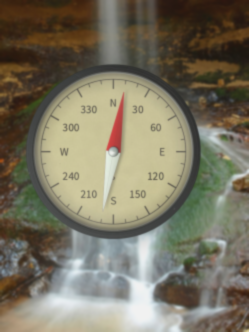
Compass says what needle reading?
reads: 10 °
